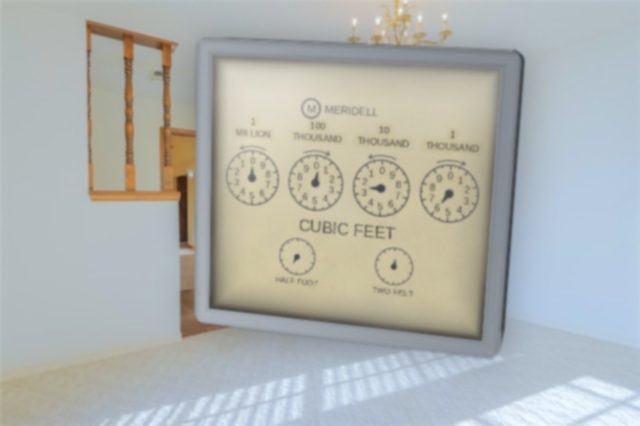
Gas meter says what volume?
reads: 2600 ft³
